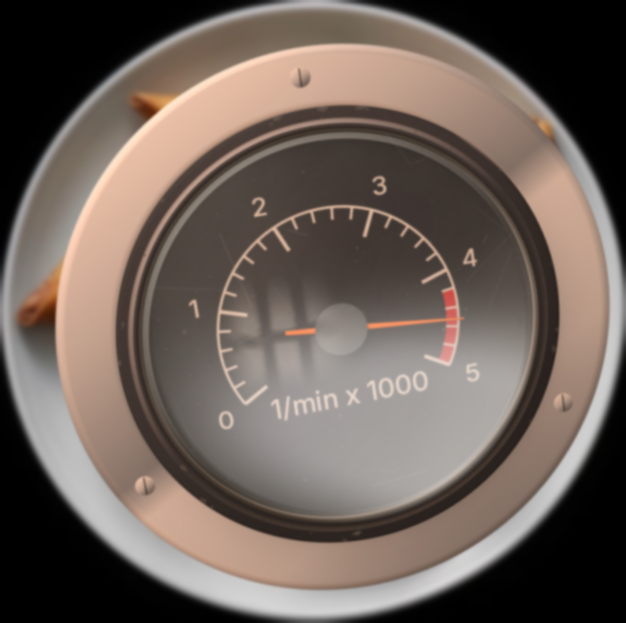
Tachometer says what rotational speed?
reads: 4500 rpm
